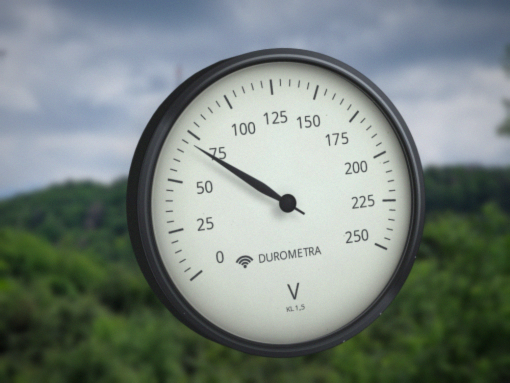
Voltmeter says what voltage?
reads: 70 V
